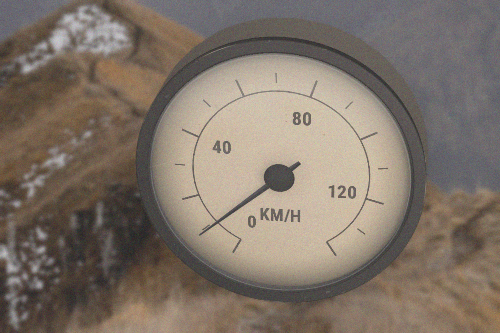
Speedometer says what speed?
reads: 10 km/h
